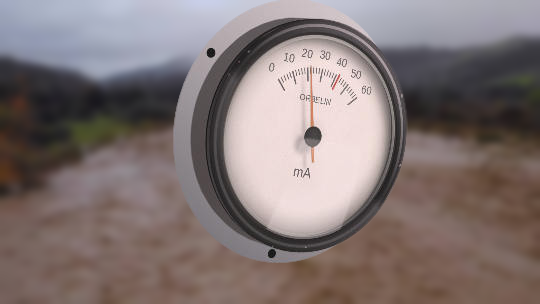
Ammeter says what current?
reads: 20 mA
